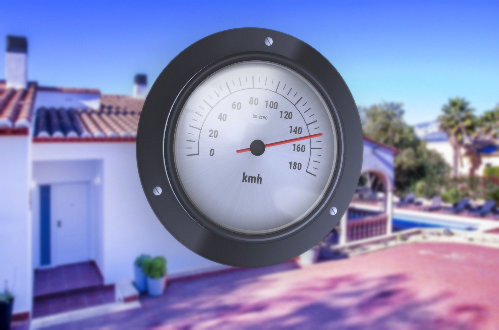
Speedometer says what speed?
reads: 150 km/h
